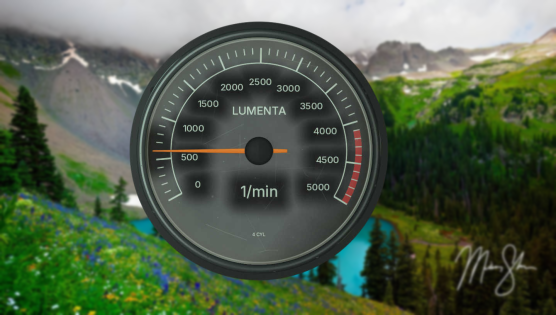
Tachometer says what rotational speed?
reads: 600 rpm
